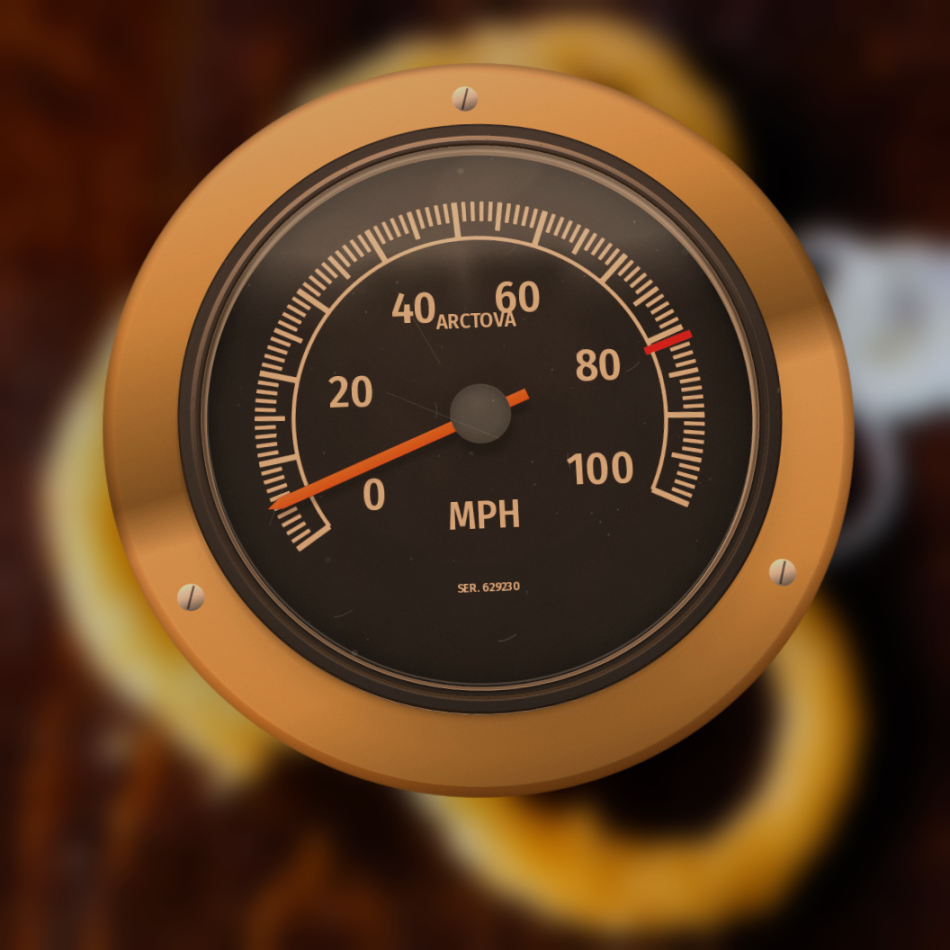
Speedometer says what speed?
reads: 5 mph
